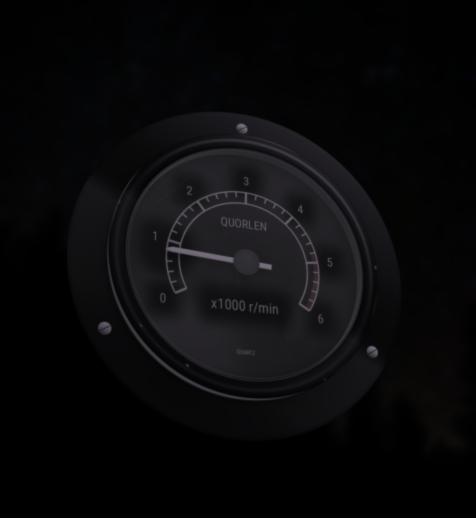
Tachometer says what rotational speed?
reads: 800 rpm
